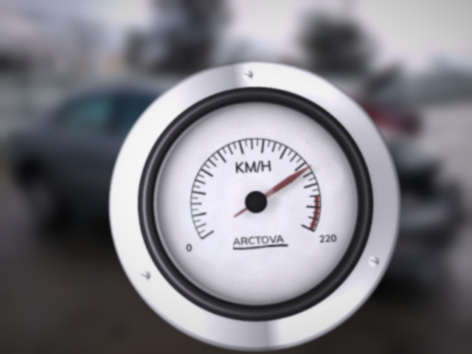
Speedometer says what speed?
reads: 165 km/h
